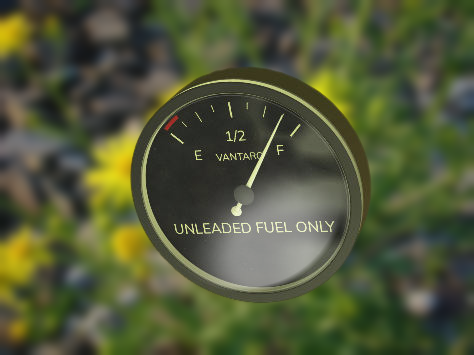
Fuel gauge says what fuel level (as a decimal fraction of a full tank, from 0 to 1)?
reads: 0.875
